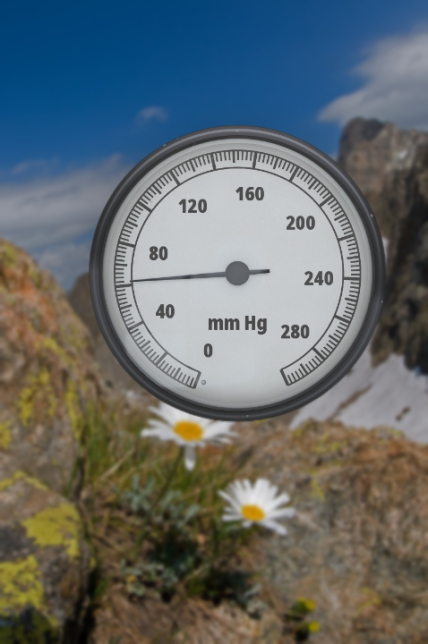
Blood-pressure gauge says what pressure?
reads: 62 mmHg
